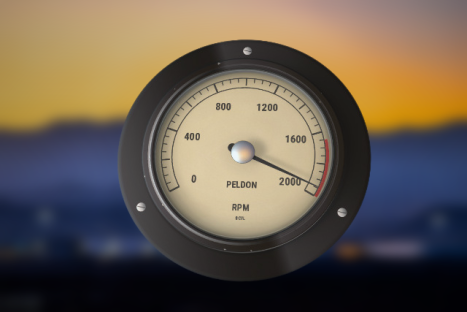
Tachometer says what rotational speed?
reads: 1950 rpm
